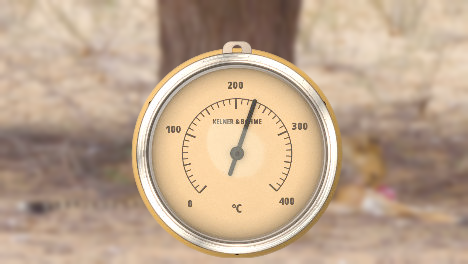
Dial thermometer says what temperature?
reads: 230 °C
